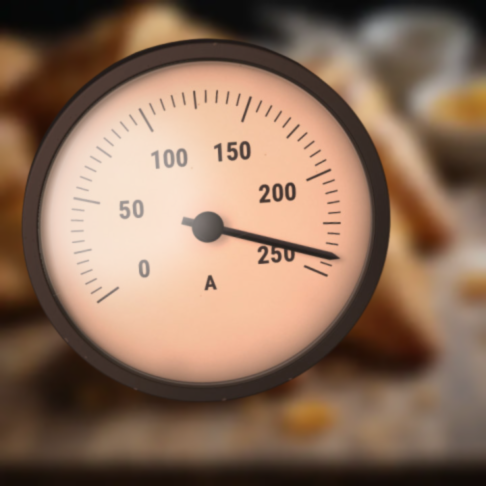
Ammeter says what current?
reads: 240 A
